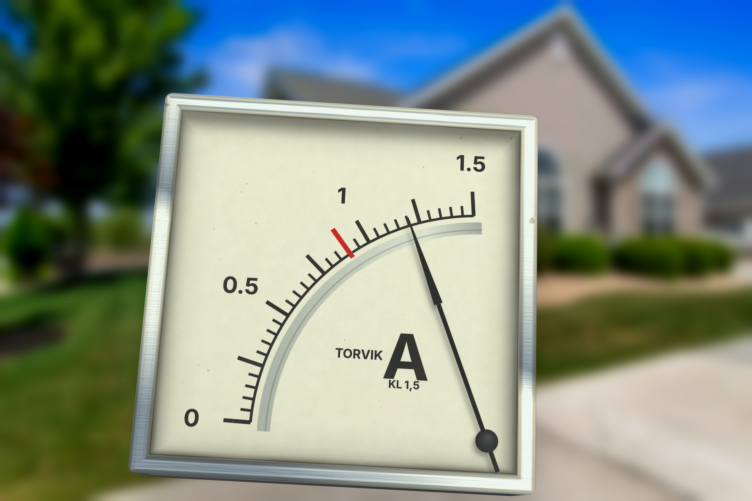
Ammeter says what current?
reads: 1.2 A
